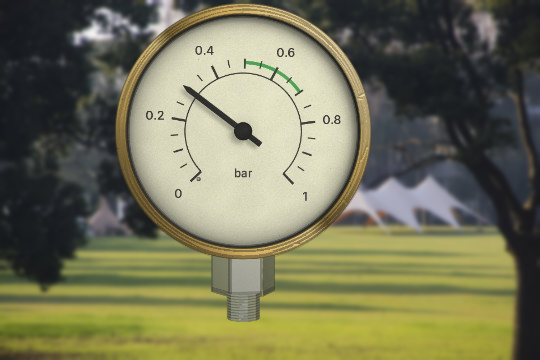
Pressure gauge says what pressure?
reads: 0.3 bar
